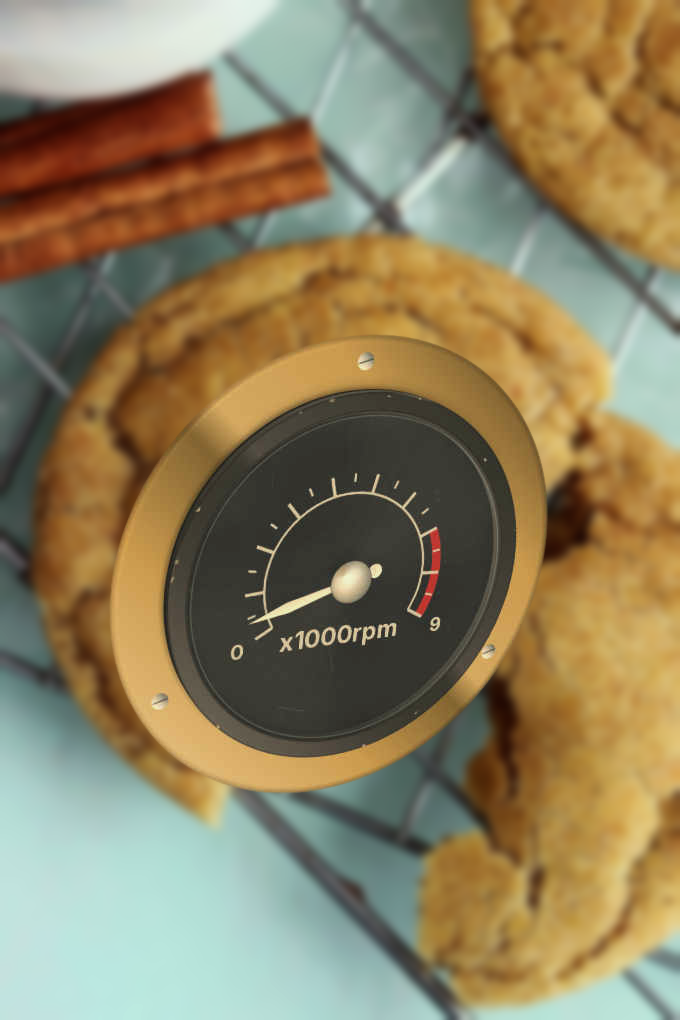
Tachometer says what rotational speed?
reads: 500 rpm
